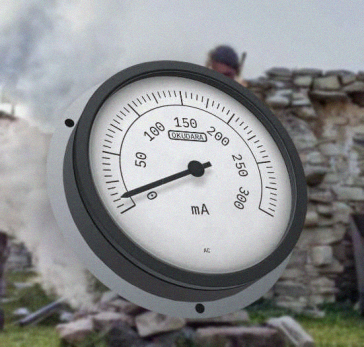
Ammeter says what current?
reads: 10 mA
